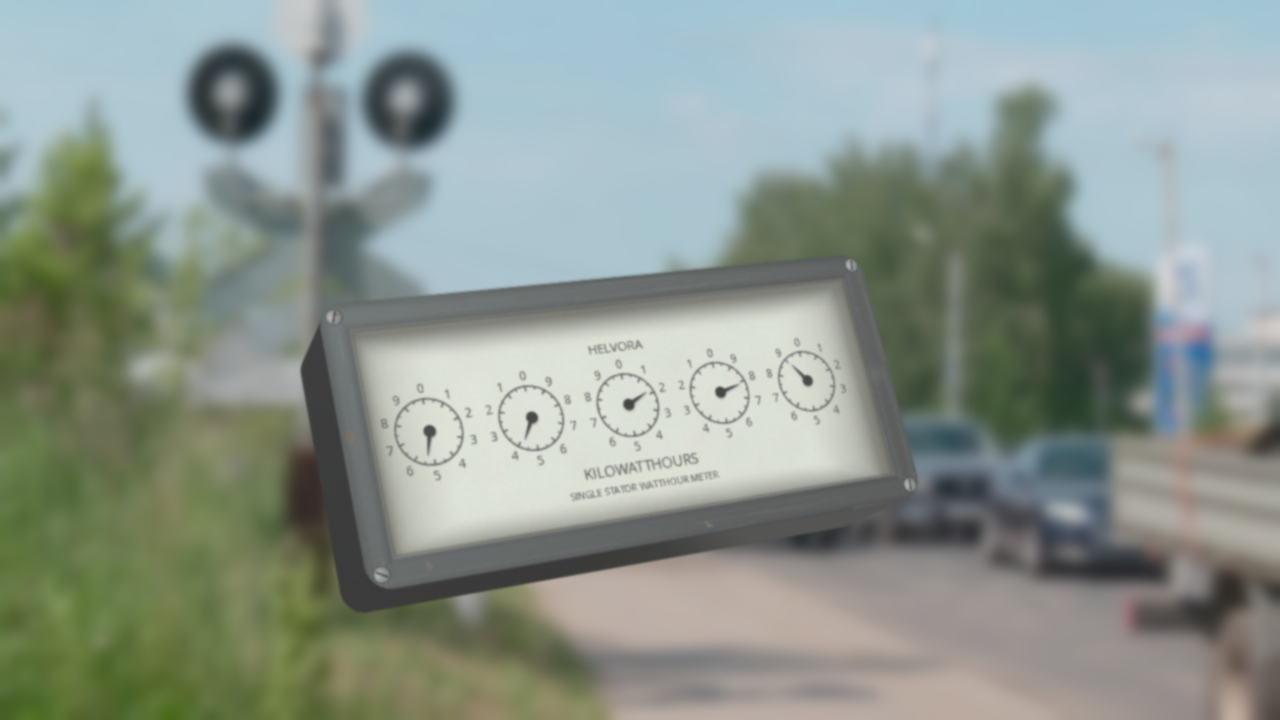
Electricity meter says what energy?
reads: 54179 kWh
